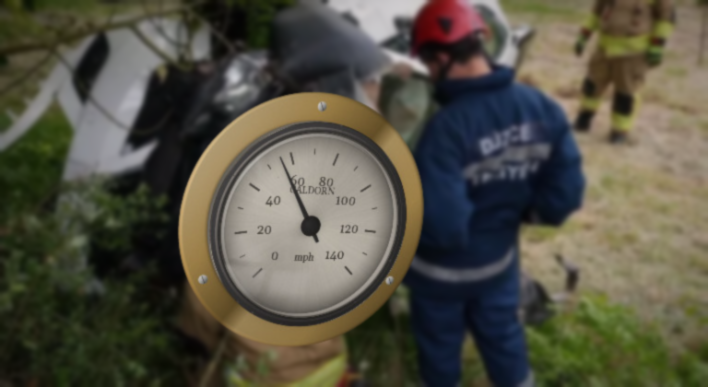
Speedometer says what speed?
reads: 55 mph
